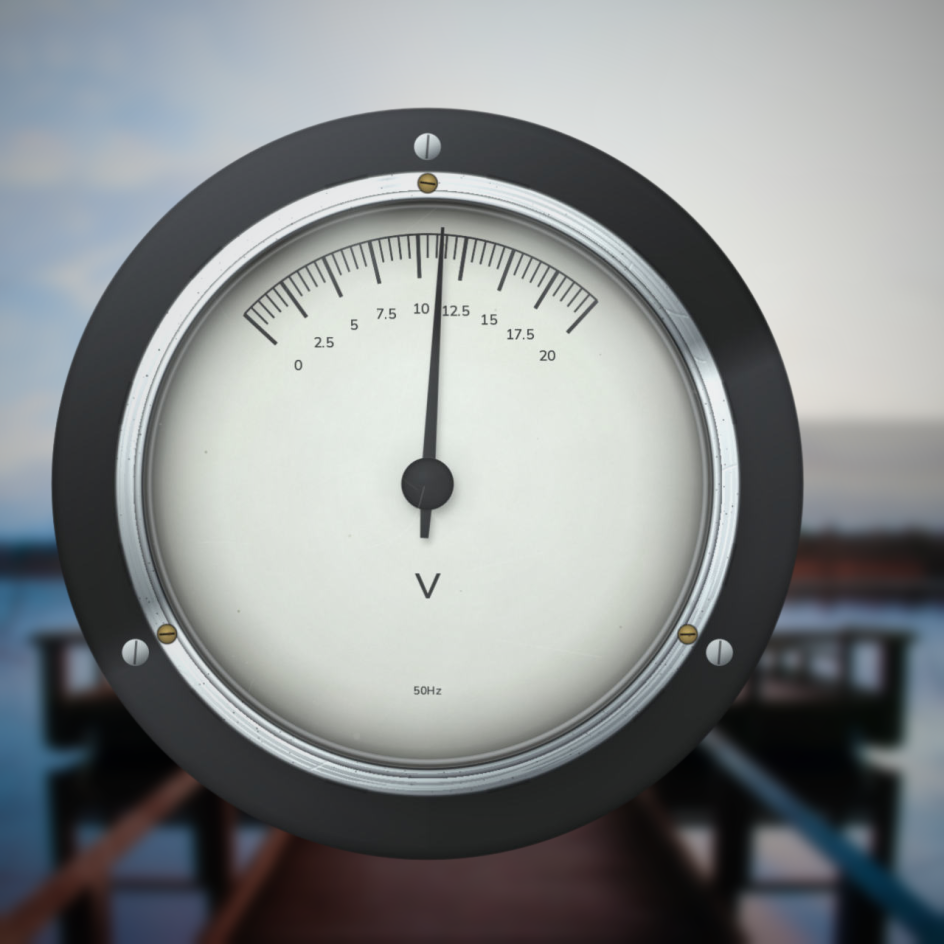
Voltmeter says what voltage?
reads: 11.25 V
